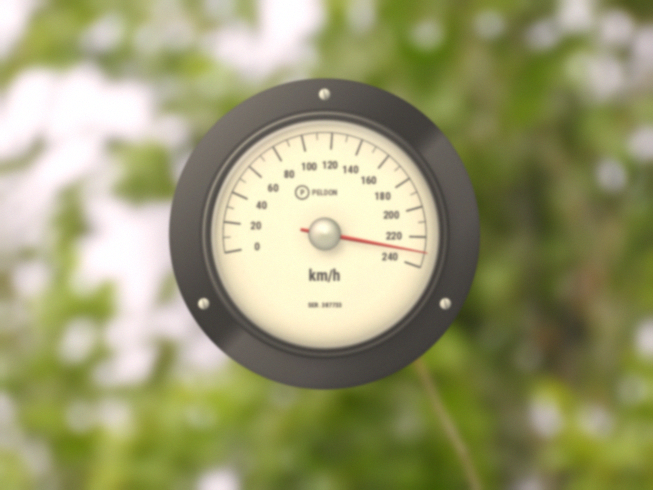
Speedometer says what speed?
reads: 230 km/h
